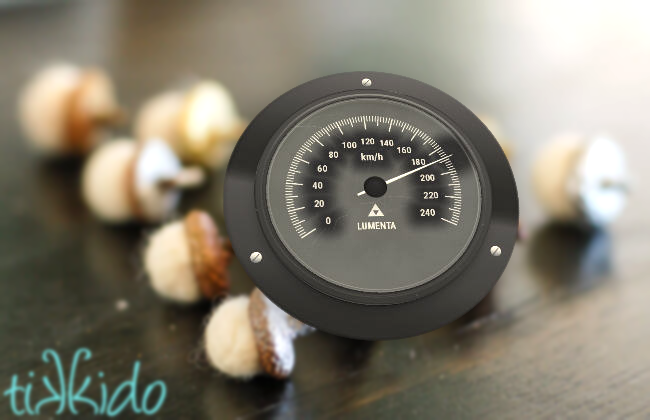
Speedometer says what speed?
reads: 190 km/h
